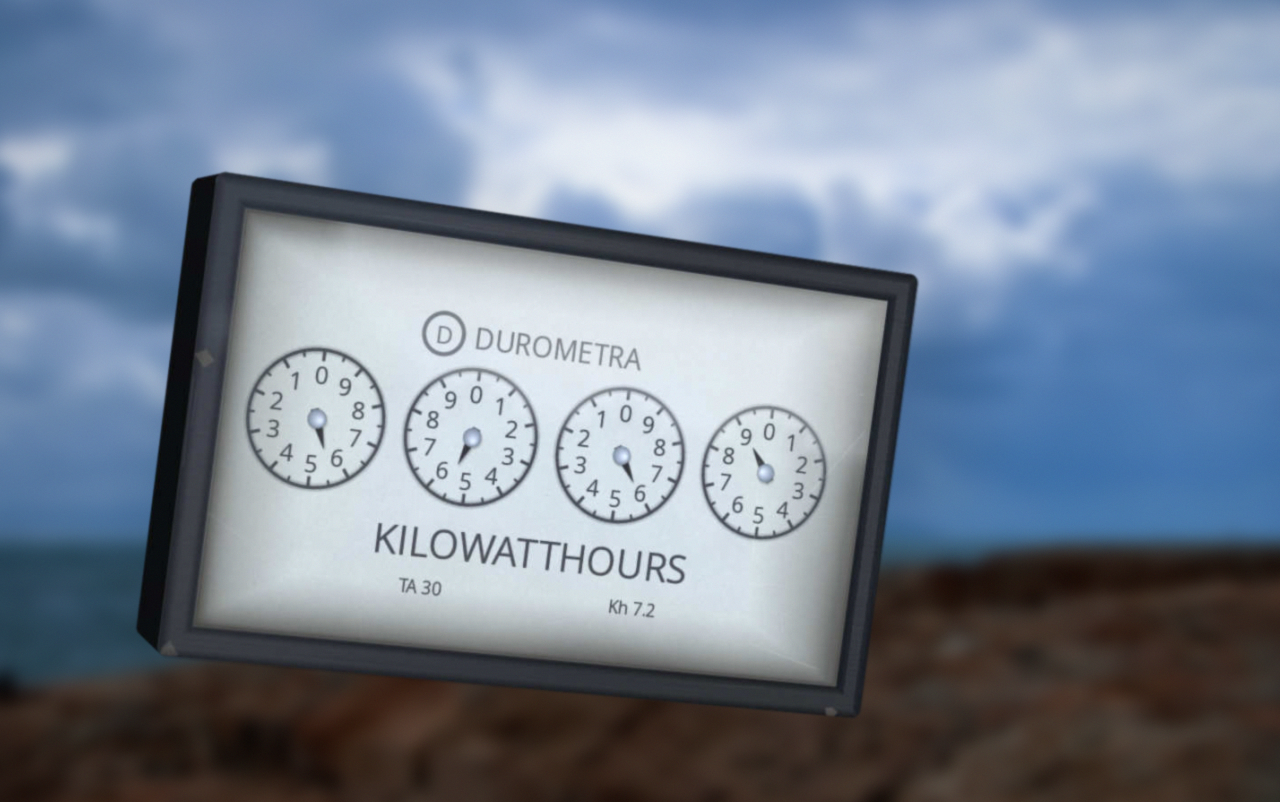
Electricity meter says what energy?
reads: 5559 kWh
